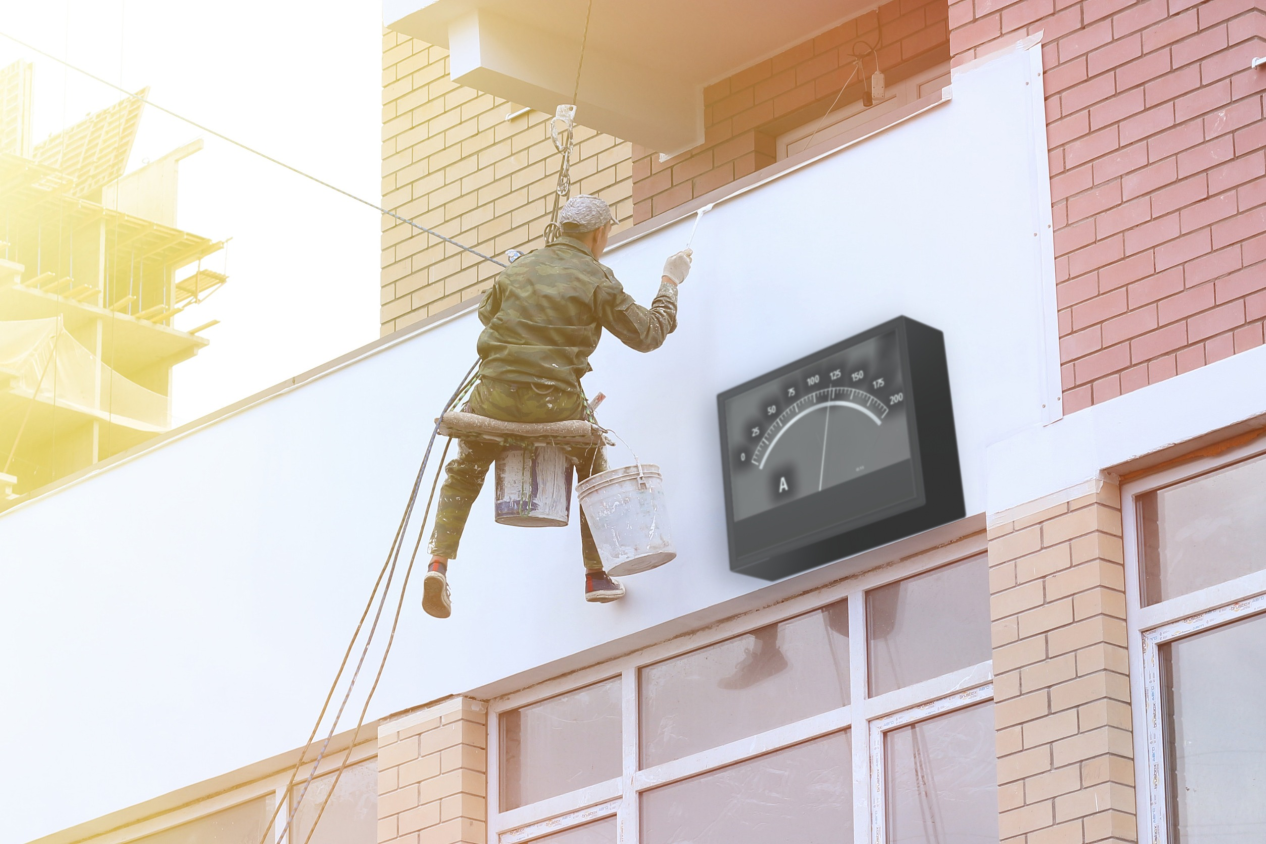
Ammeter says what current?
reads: 125 A
